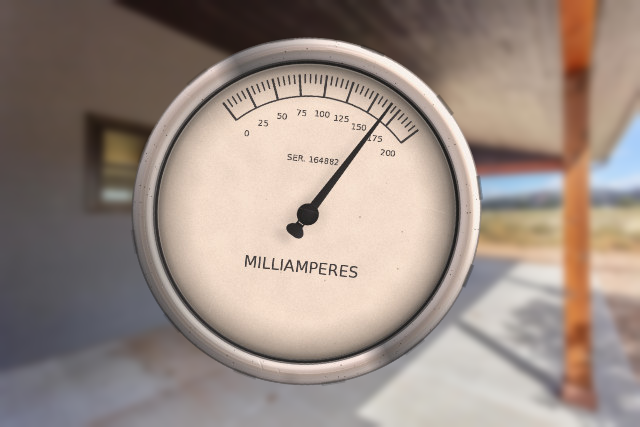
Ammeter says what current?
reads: 165 mA
